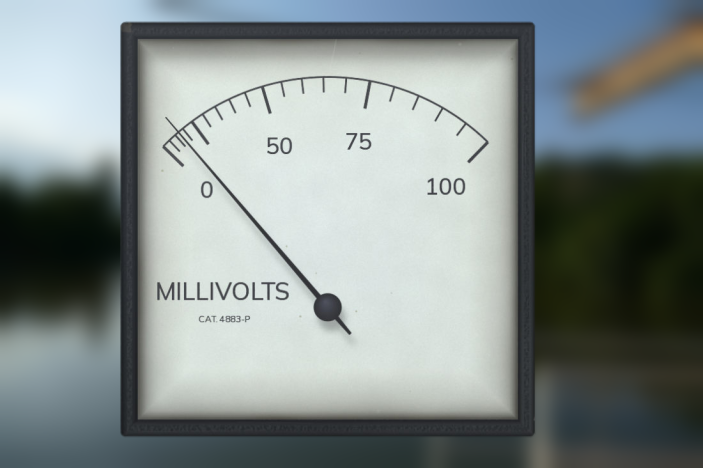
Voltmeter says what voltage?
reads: 17.5 mV
